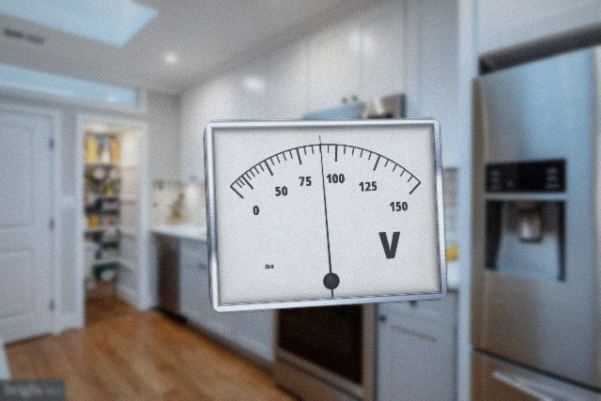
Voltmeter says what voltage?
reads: 90 V
